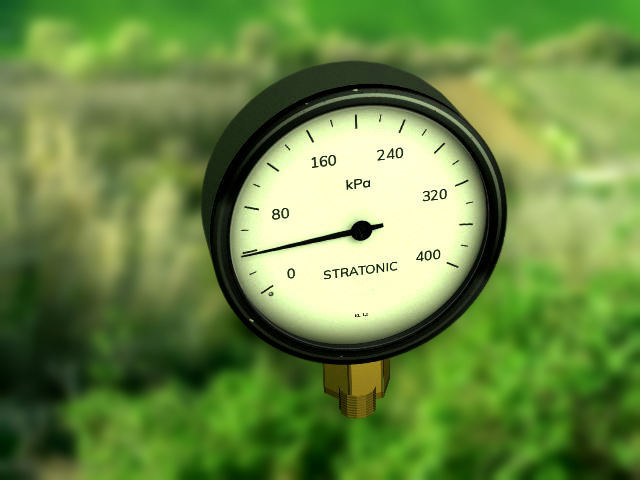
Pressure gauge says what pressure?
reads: 40 kPa
